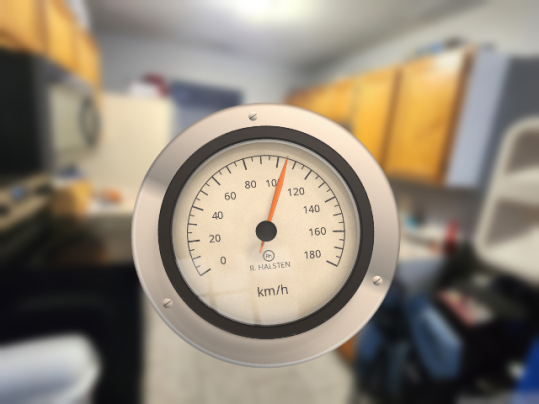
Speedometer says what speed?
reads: 105 km/h
